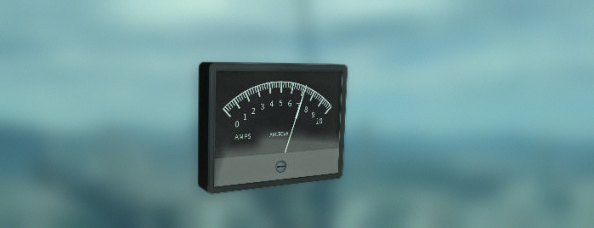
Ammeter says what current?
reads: 7 A
